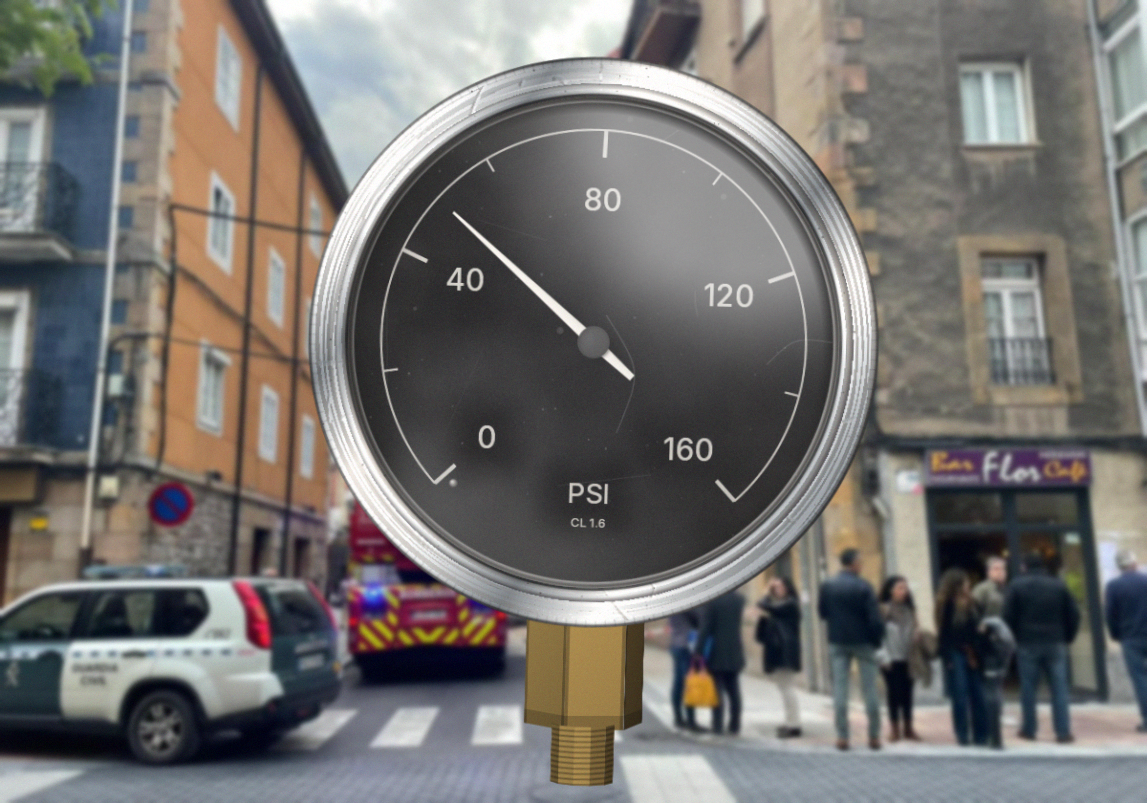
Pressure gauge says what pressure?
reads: 50 psi
